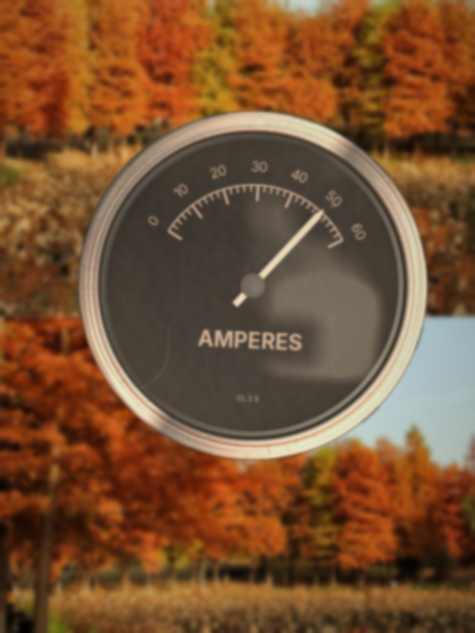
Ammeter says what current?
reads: 50 A
